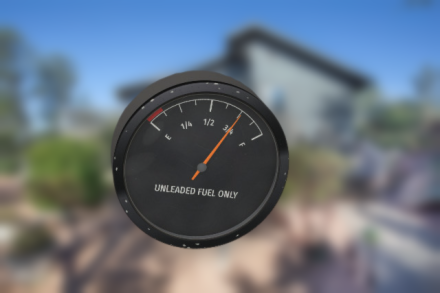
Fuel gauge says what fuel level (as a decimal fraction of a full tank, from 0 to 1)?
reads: 0.75
